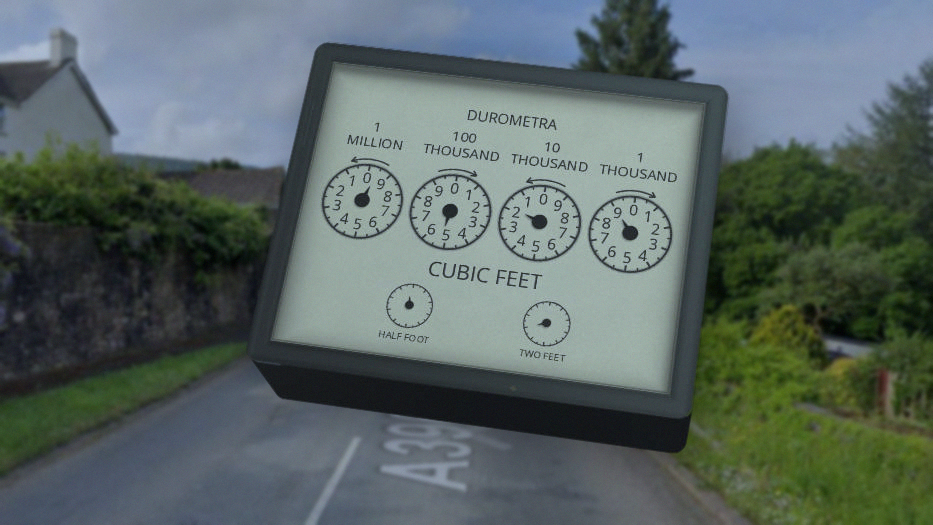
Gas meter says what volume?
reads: 951900 ft³
